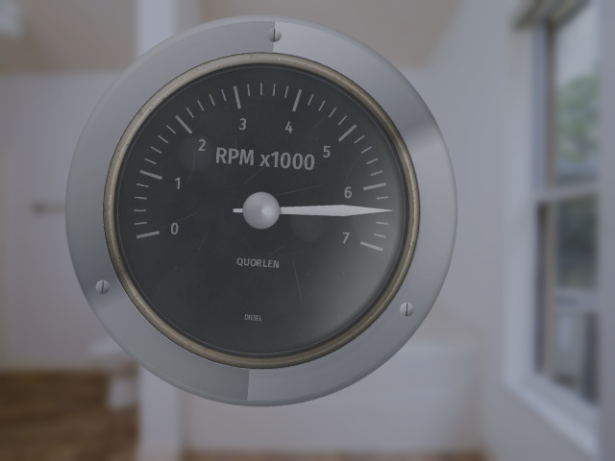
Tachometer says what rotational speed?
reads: 6400 rpm
